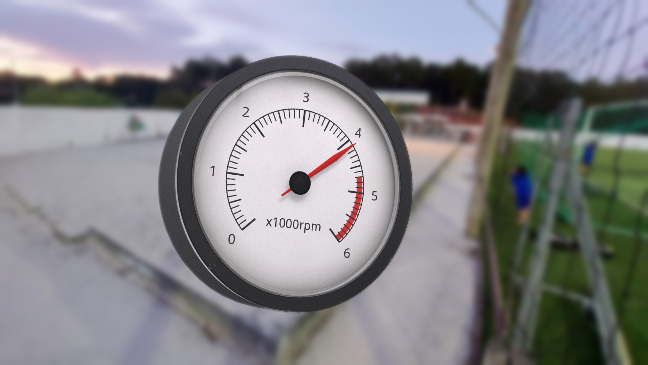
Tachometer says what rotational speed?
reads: 4100 rpm
